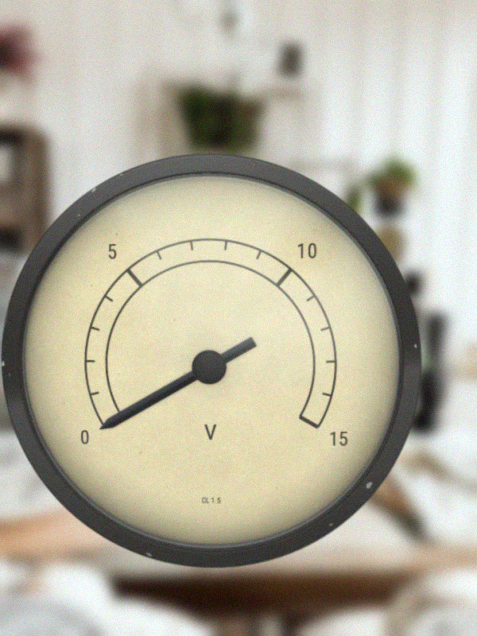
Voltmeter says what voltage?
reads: 0 V
